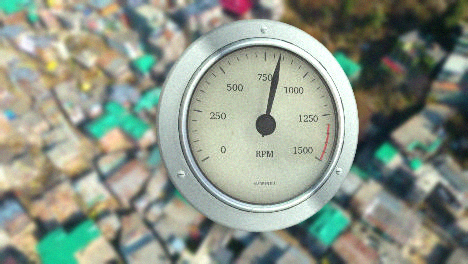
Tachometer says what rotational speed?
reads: 825 rpm
